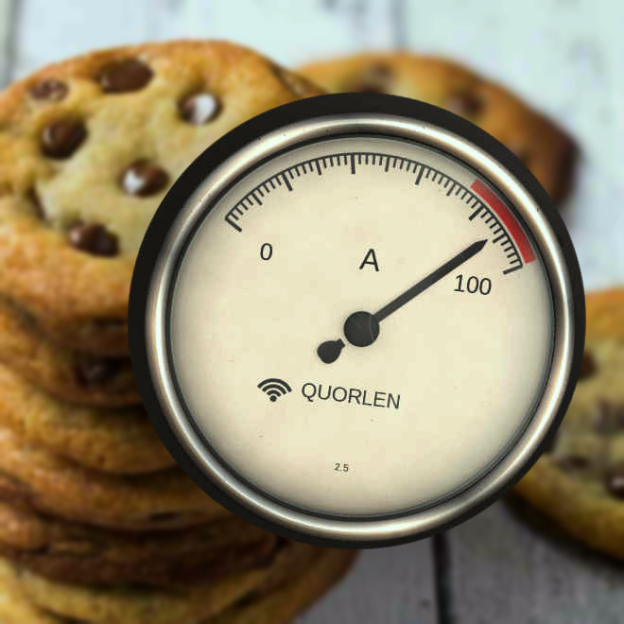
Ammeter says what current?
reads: 88 A
